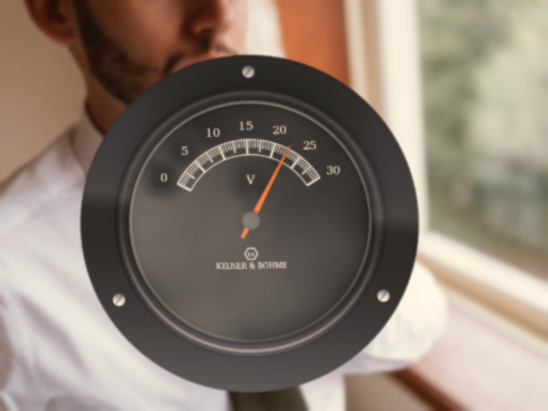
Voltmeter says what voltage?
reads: 22.5 V
